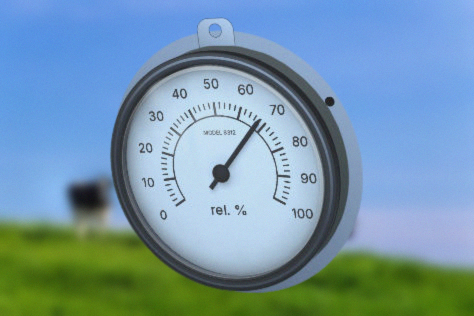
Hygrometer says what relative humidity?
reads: 68 %
